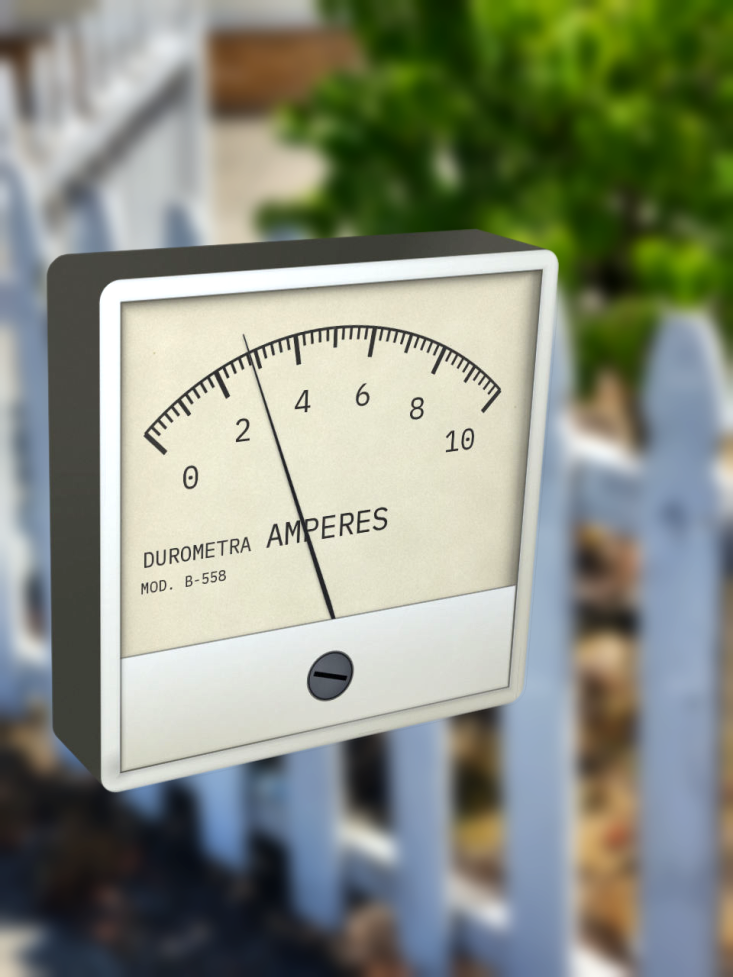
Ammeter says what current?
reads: 2.8 A
